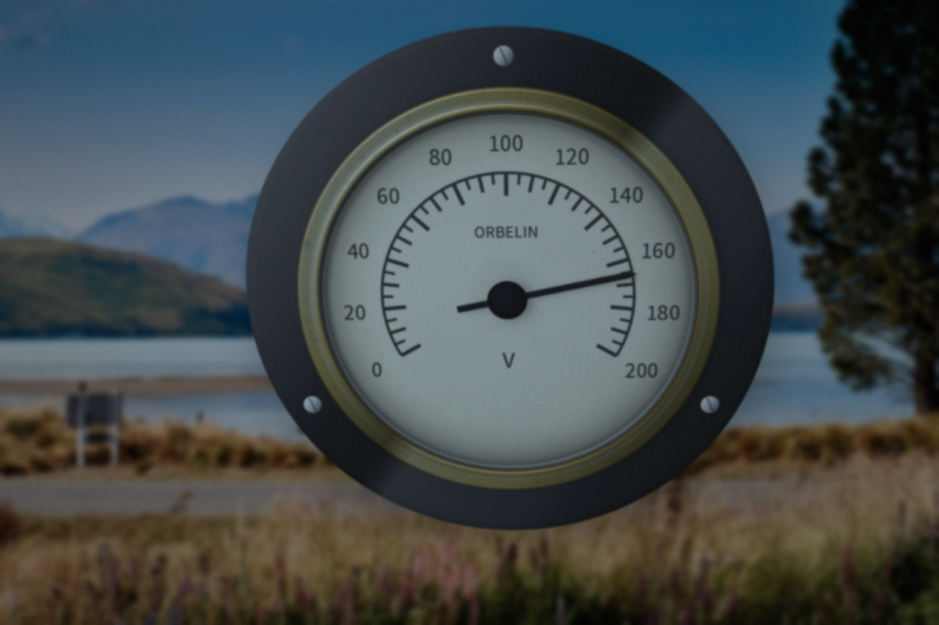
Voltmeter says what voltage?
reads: 165 V
